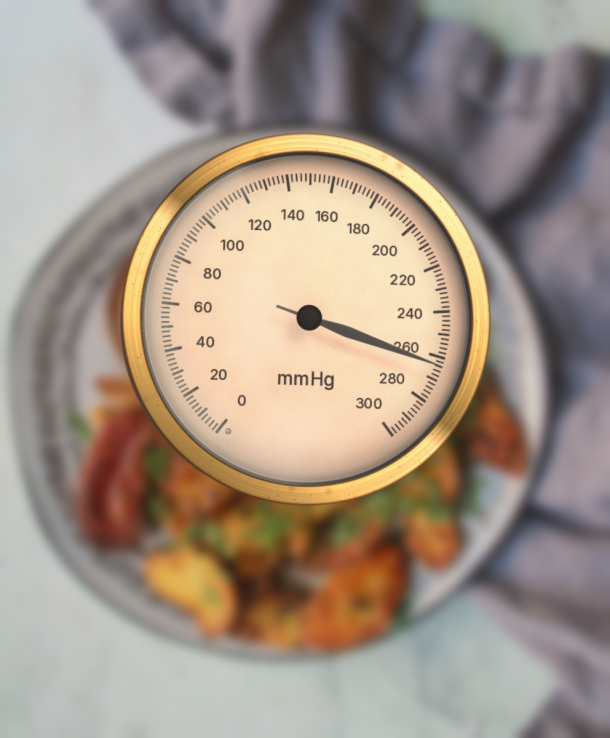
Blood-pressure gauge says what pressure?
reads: 264 mmHg
